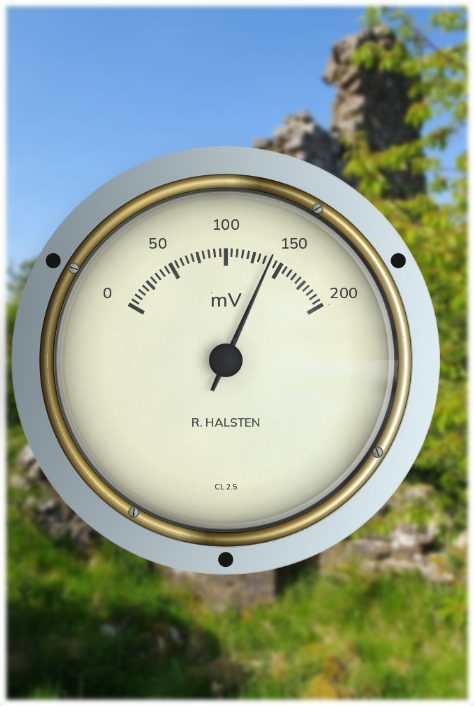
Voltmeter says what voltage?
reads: 140 mV
